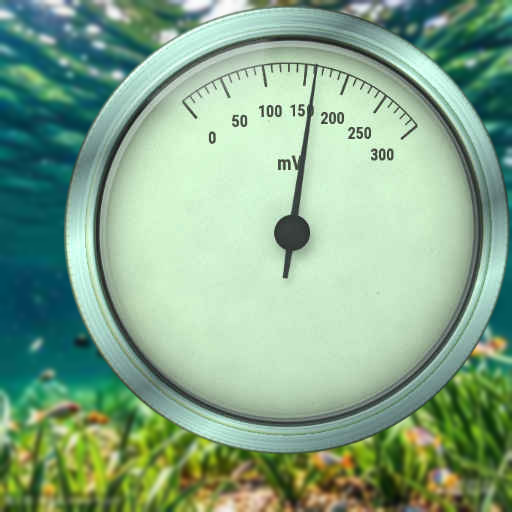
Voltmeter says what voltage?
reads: 160 mV
